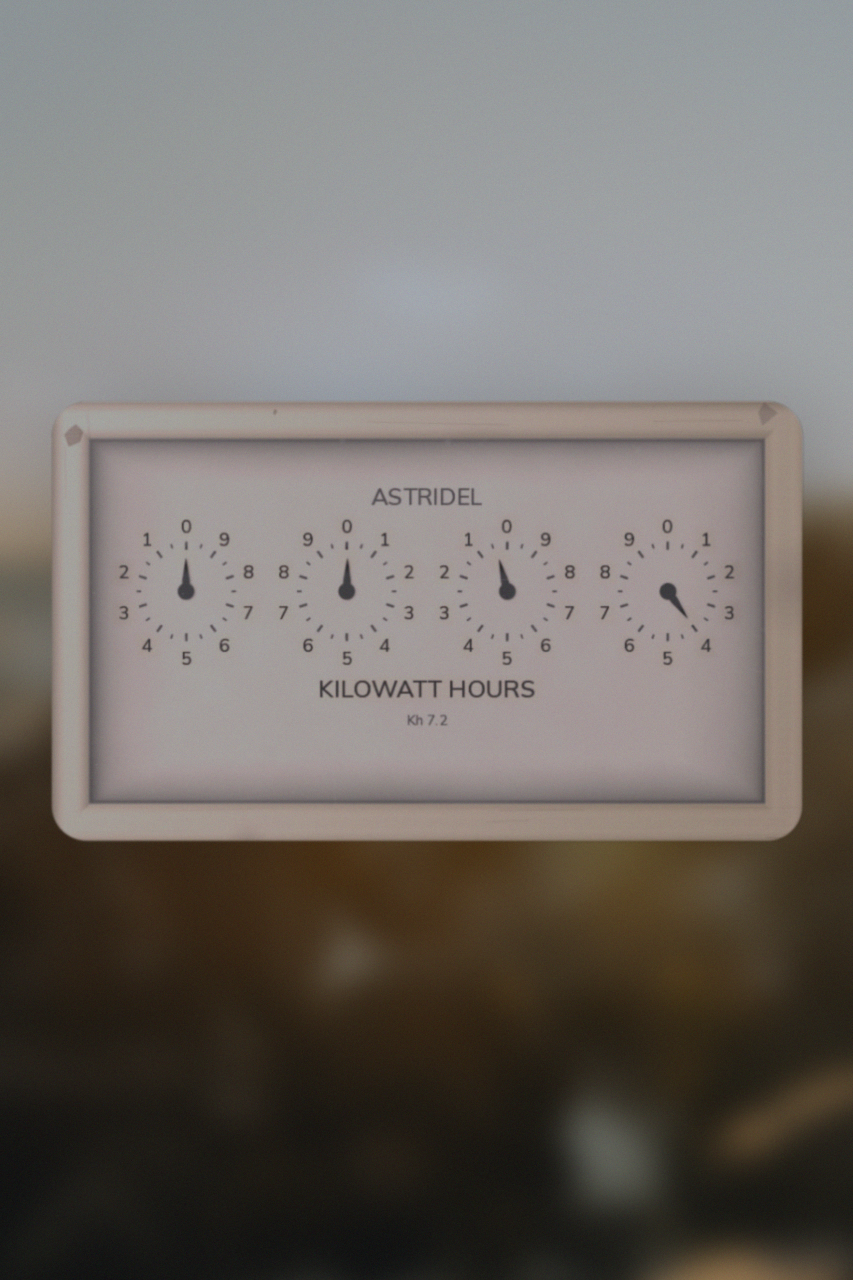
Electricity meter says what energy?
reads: 4 kWh
